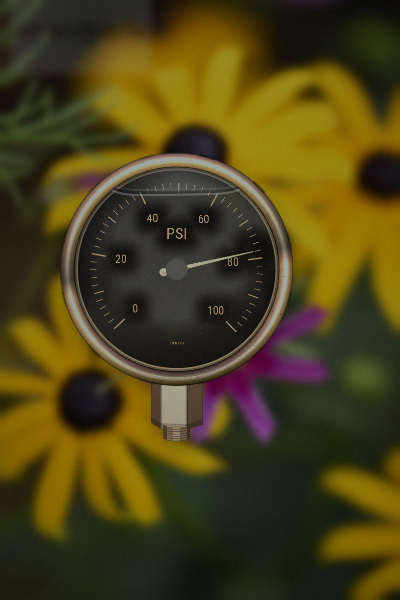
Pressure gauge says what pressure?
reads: 78 psi
